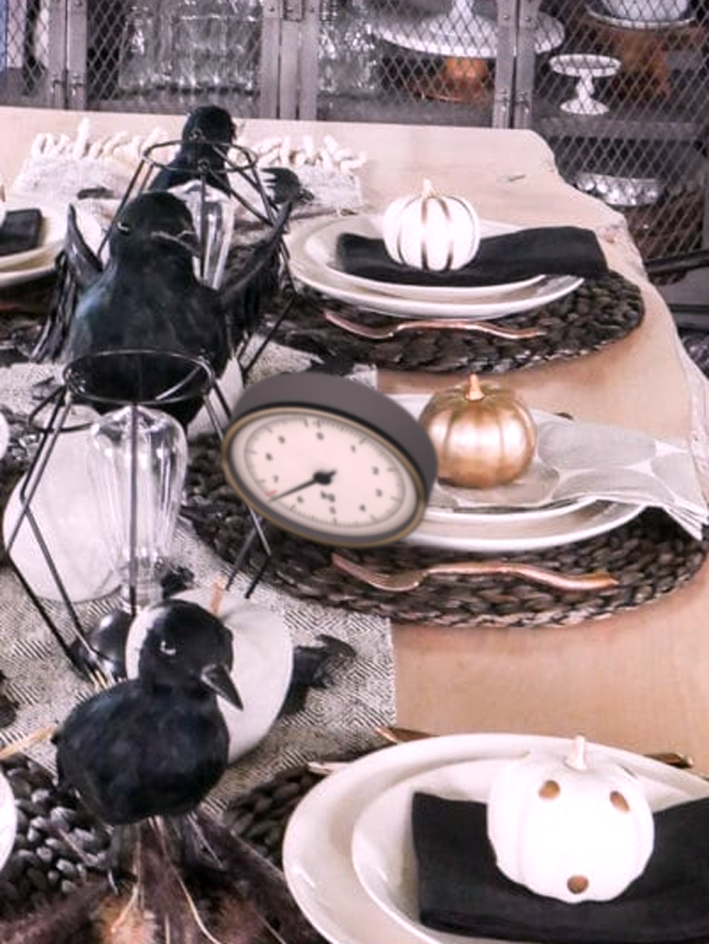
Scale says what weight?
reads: 6.5 kg
